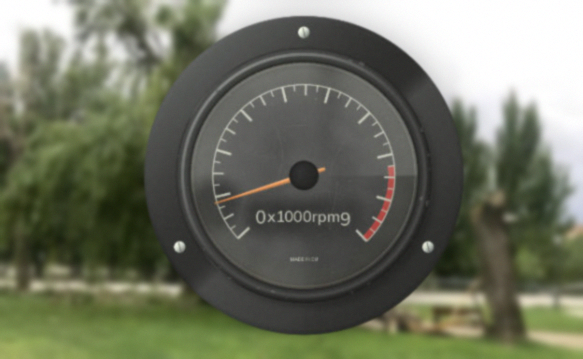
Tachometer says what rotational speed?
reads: 875 rpm
